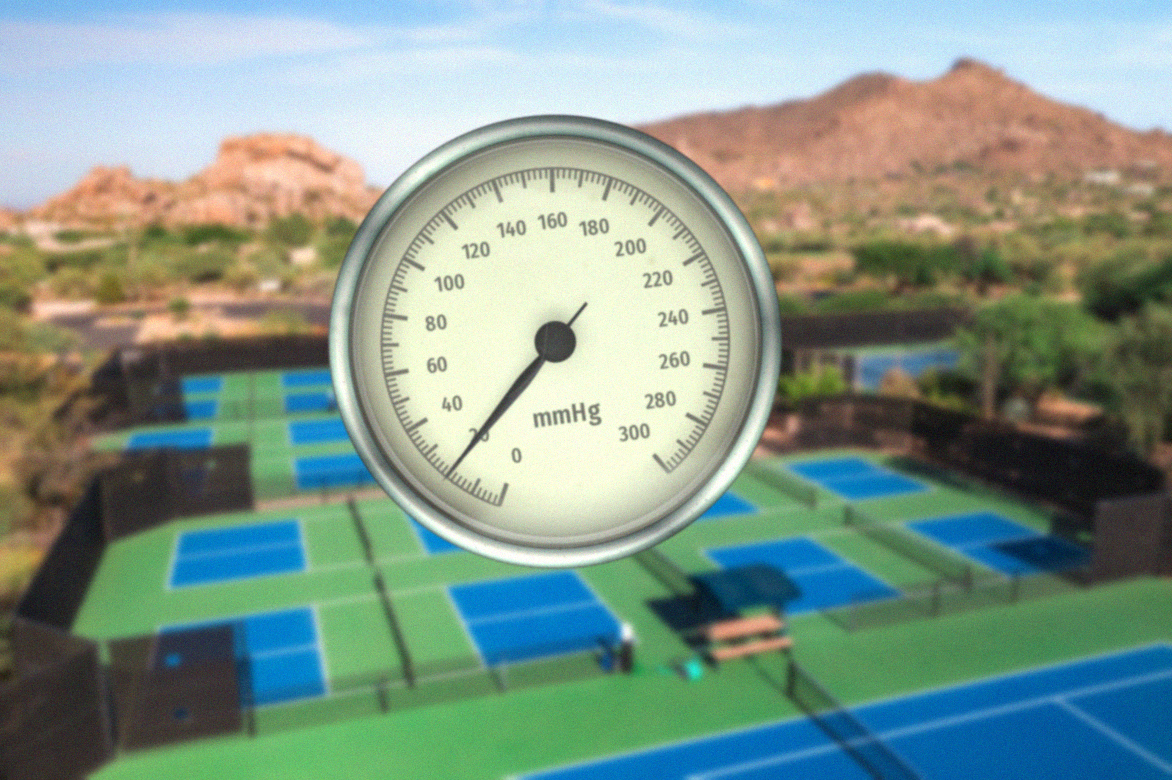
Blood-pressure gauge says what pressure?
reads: 20 mmHg
